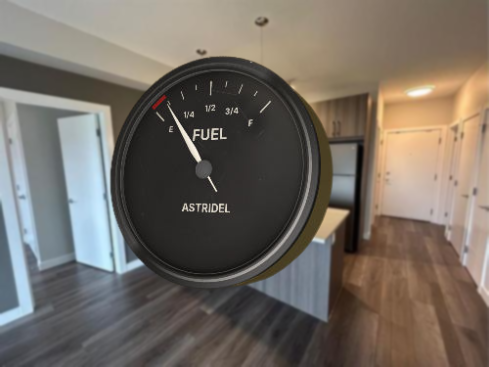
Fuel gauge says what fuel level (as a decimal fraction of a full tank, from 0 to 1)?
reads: 0.125
